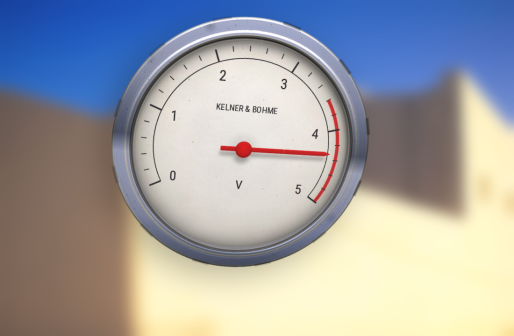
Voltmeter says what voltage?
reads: 4.3 V
